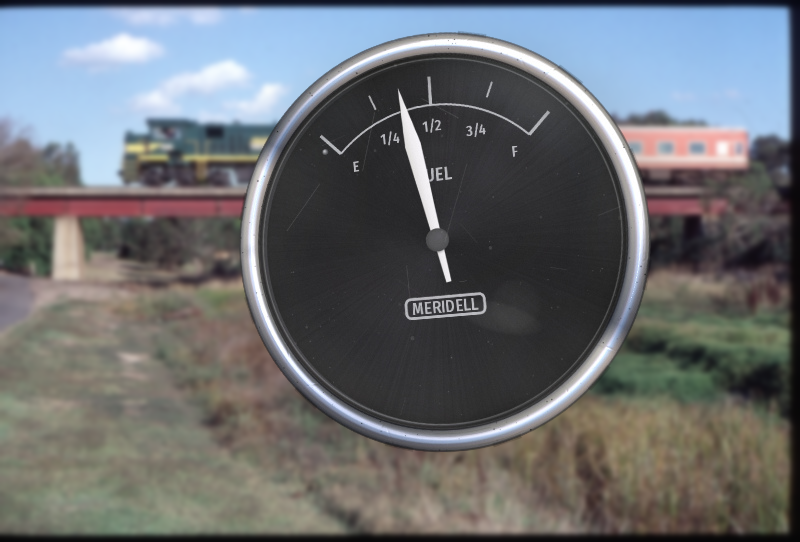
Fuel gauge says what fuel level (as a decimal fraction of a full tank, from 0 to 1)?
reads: 0.375
